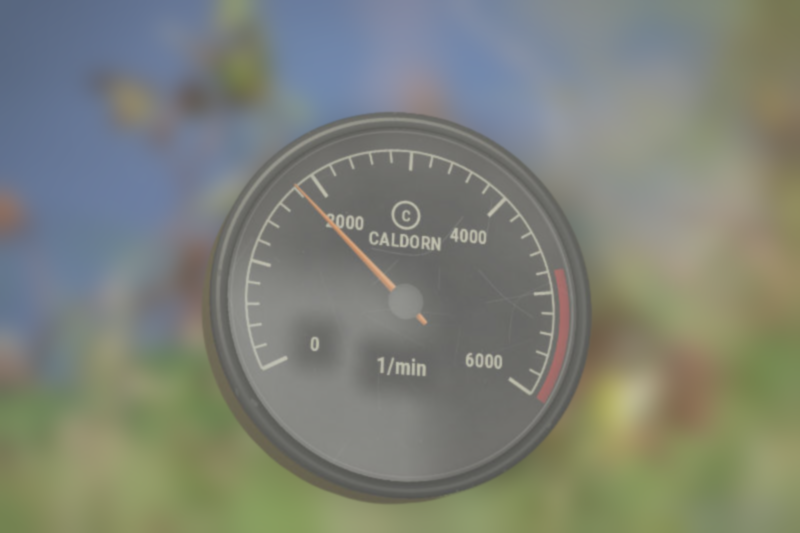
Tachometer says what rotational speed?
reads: 1800 rpm
